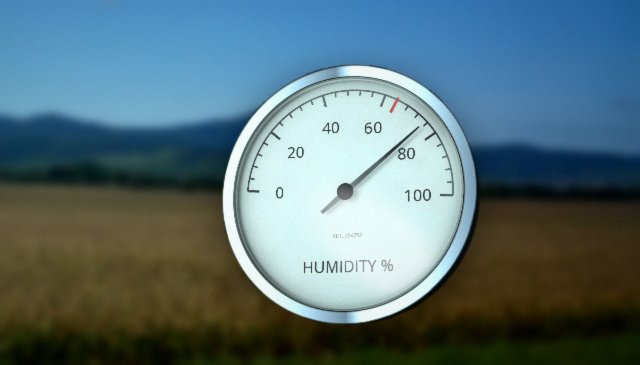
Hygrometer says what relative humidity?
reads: 76 %
